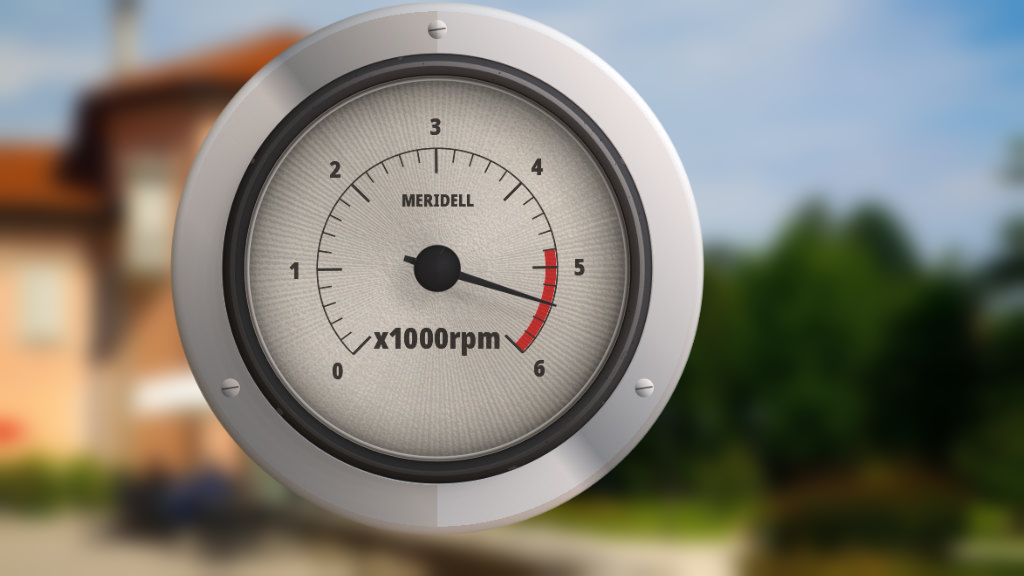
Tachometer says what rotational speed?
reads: 5400 rpm
